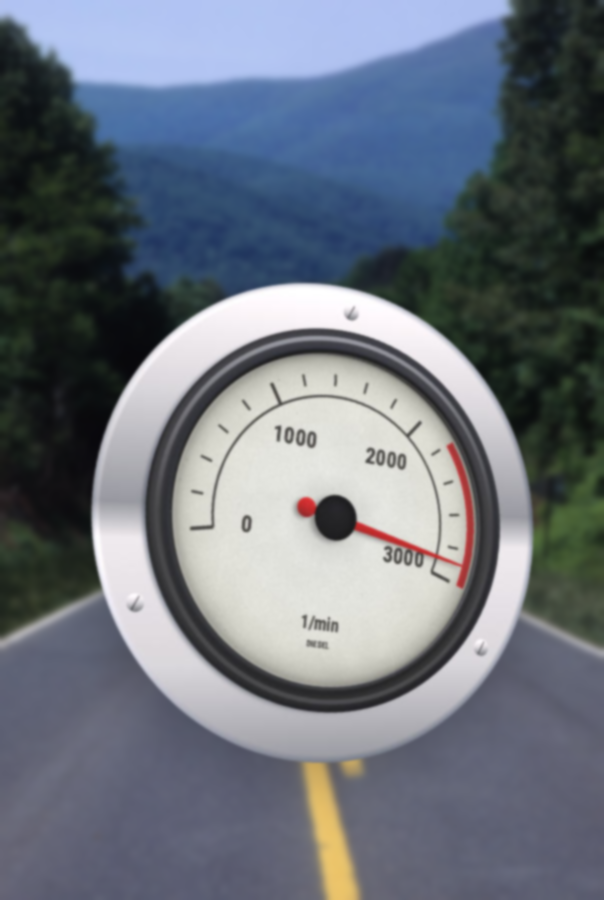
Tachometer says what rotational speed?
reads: 2900 rpm
